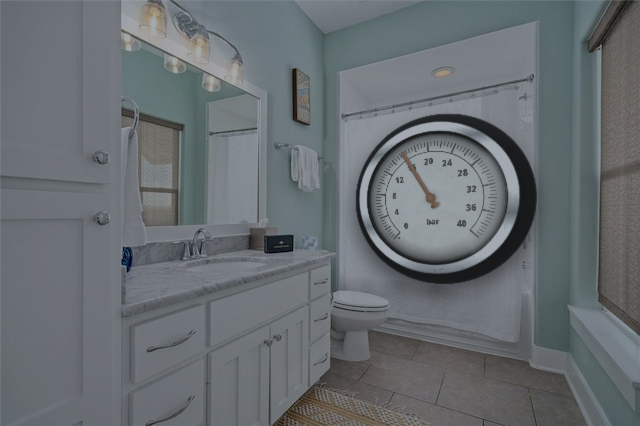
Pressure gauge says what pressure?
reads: 16 bar
